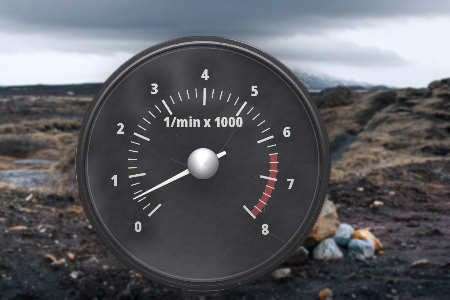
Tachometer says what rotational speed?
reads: 500 rpm
